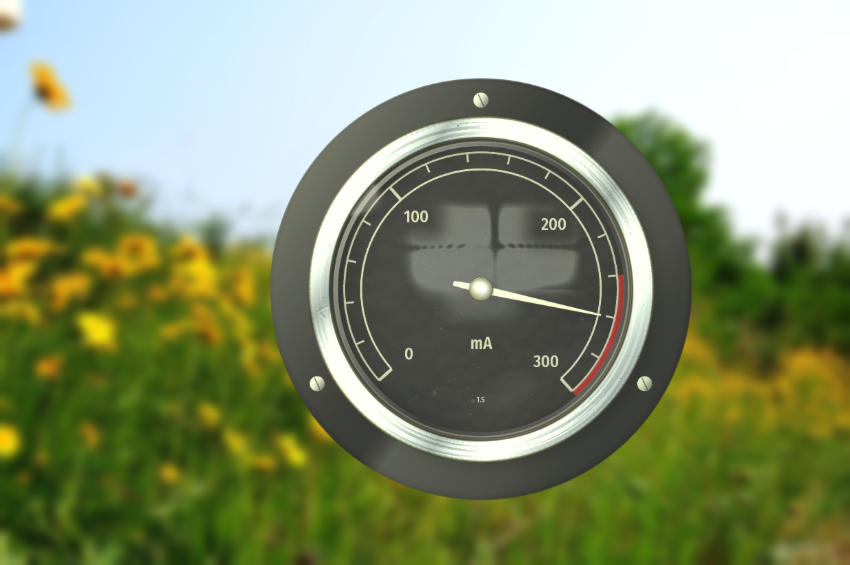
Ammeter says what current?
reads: 260 mA
